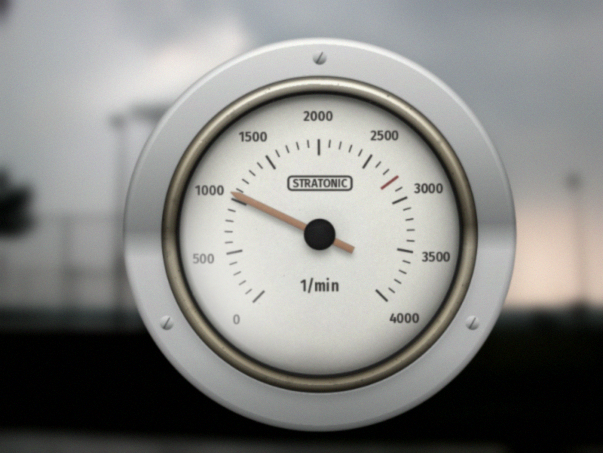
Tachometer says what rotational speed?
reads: 1050 rpm
